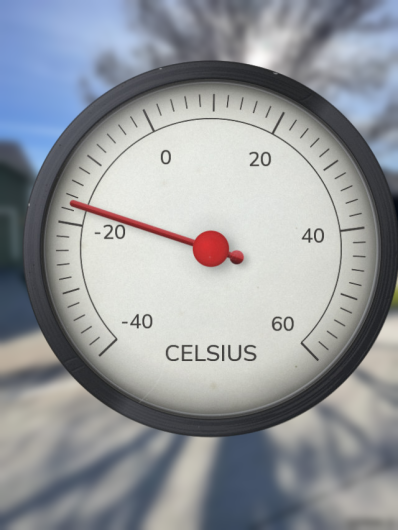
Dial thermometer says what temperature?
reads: -17 °C
